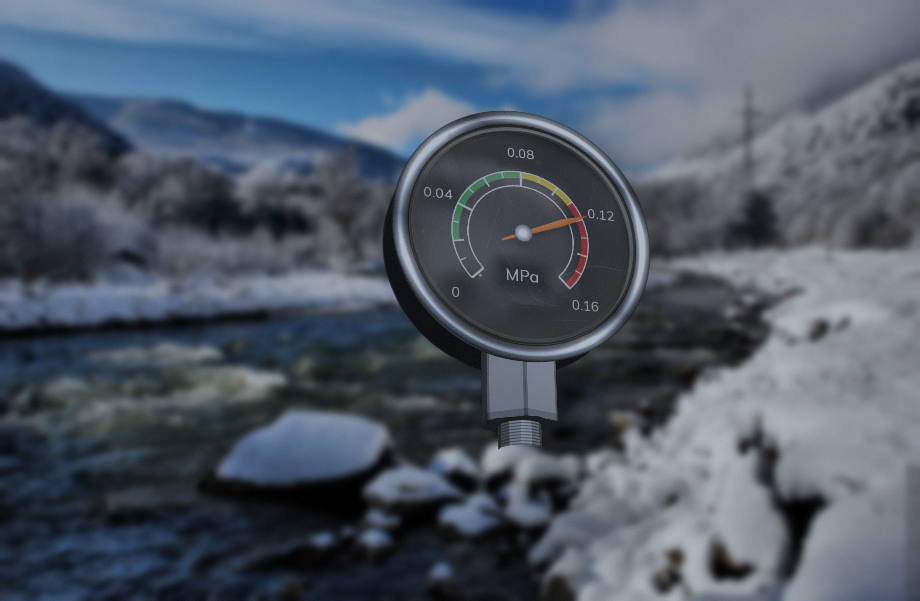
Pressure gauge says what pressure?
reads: 0.12 MPa
